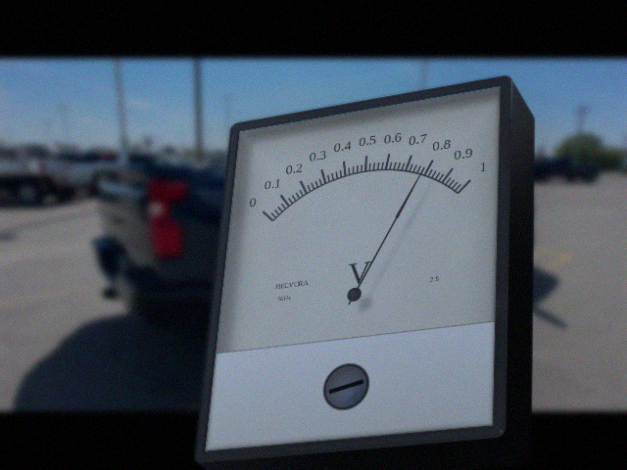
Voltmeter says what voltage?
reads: 0.8 V
